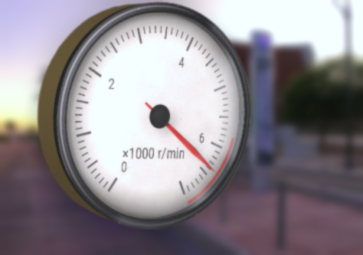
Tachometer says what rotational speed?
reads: 6400 rpm
